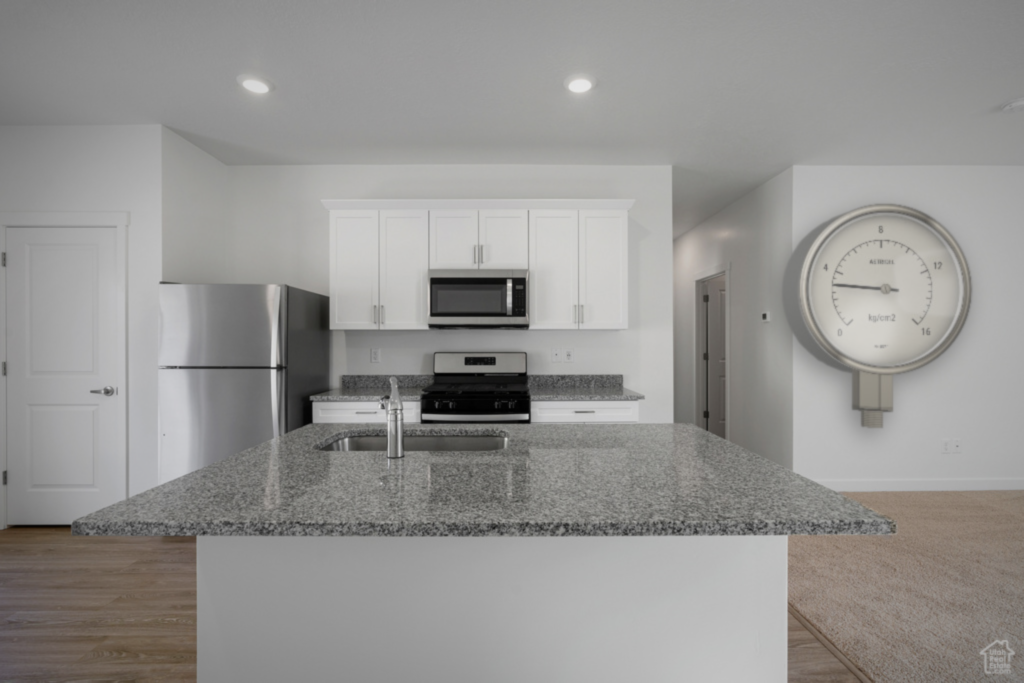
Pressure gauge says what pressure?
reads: 3 kg/cm²
